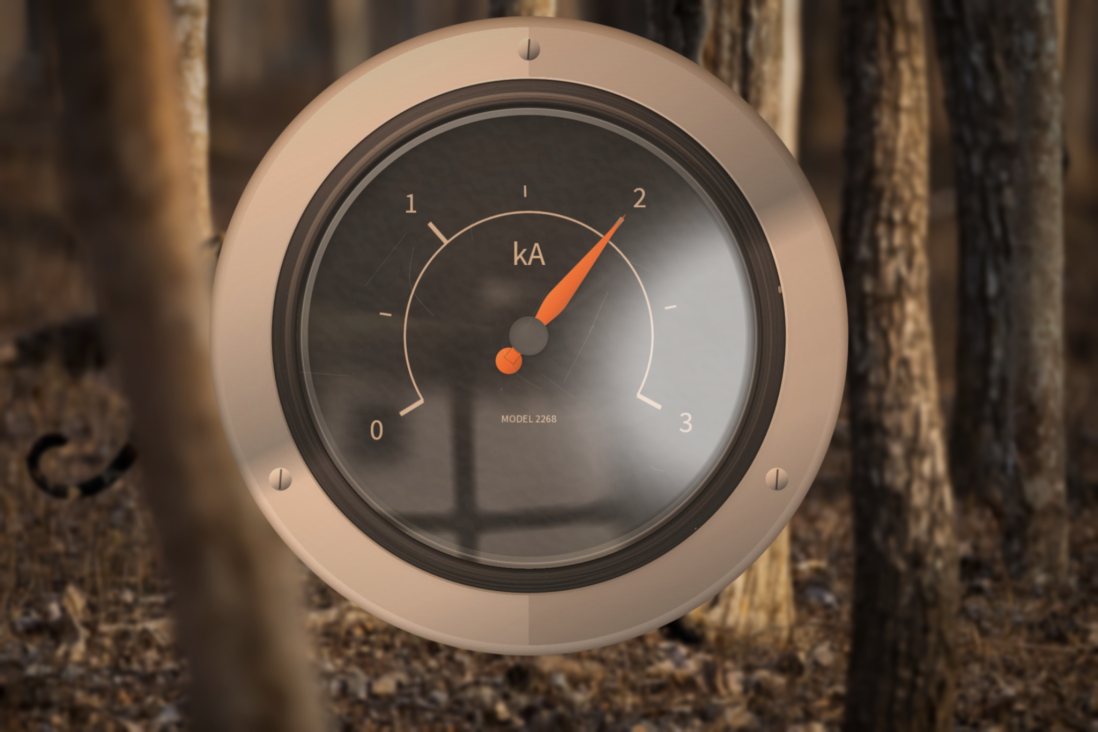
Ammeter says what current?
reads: 2 kA
